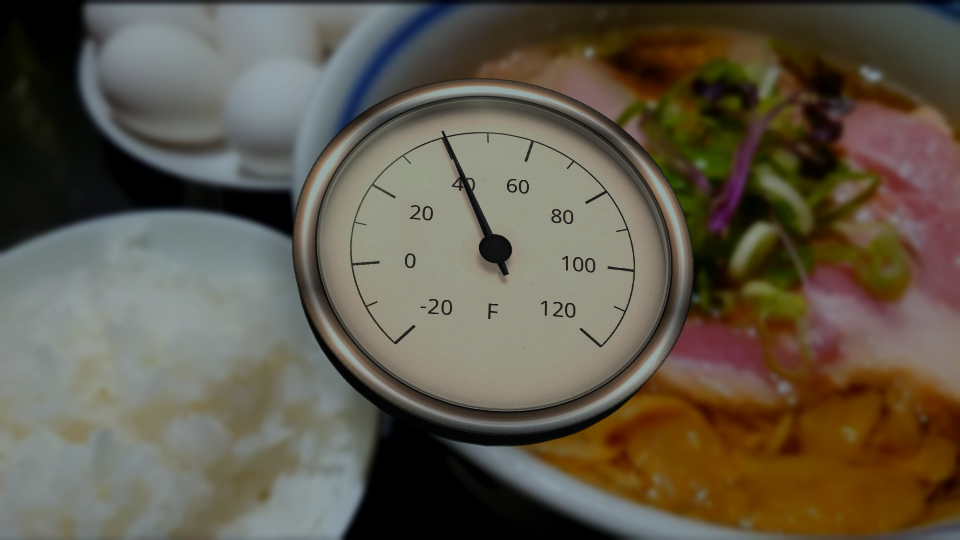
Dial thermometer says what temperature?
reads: 40 °F
